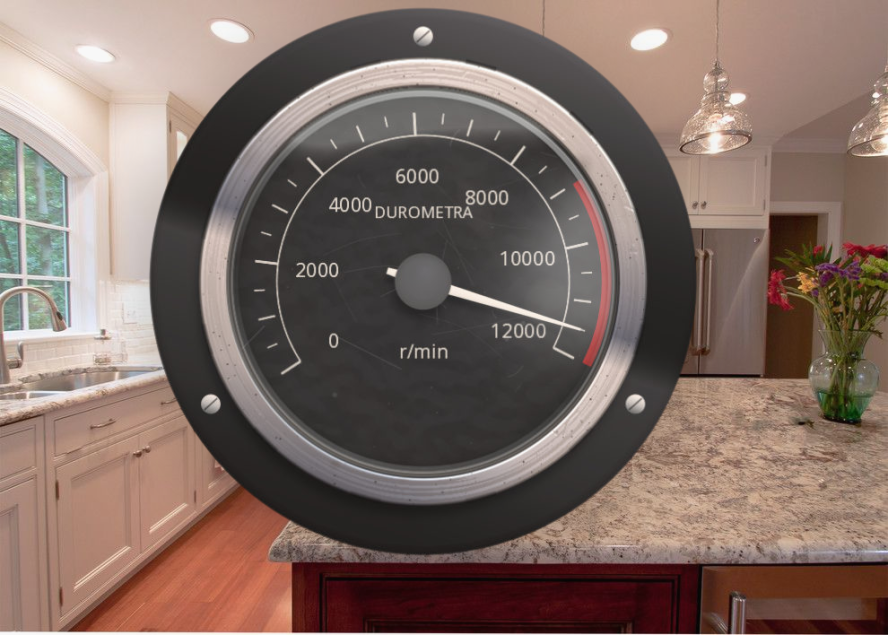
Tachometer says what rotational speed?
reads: 11500 rpm
